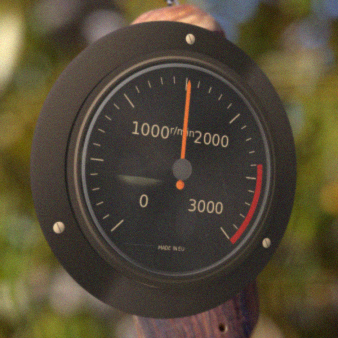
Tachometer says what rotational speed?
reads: 1500 rpm
